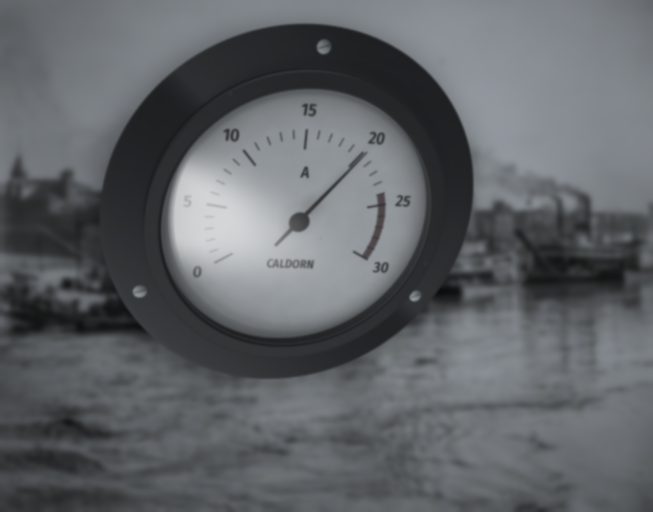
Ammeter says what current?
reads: 20 A
